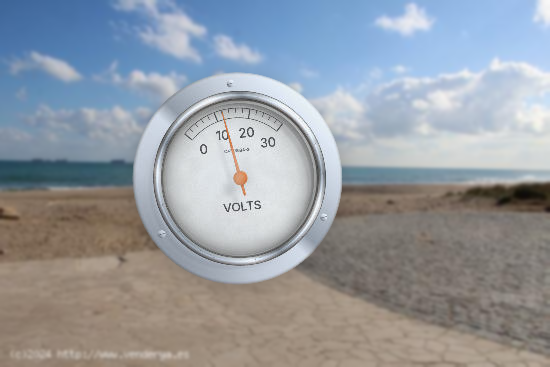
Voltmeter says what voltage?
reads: 12 V
